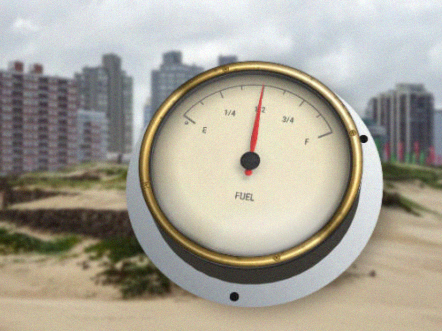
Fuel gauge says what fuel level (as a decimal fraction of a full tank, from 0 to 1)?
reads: 0.5
